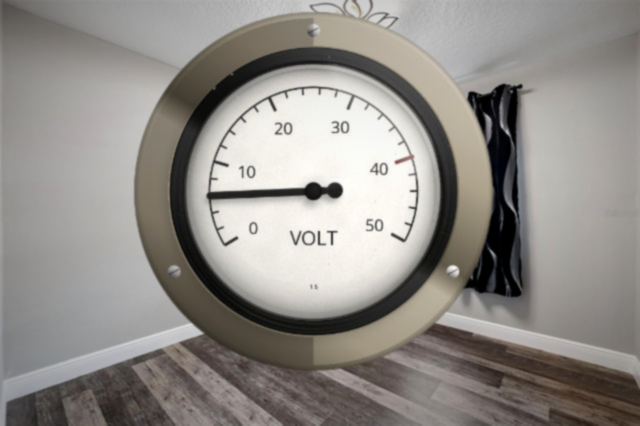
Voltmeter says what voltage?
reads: 6 V
